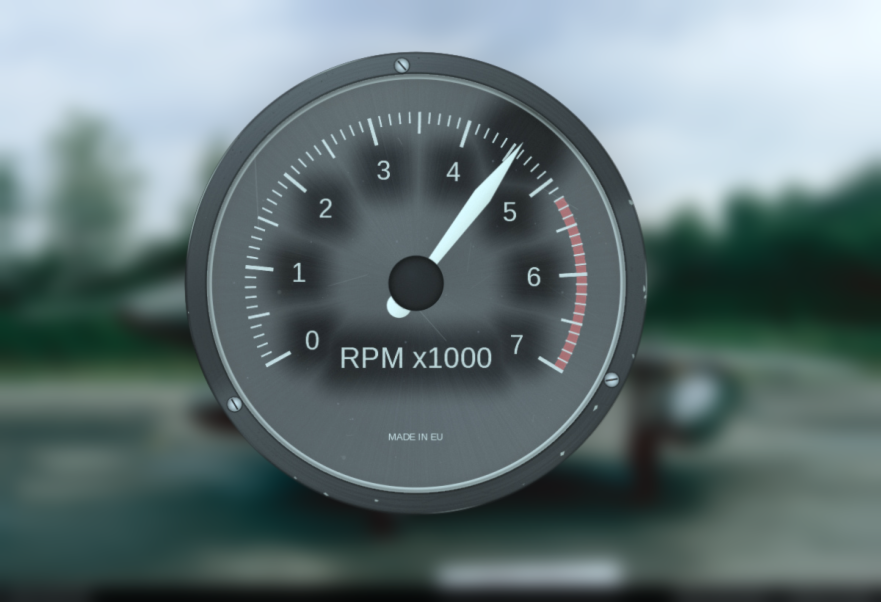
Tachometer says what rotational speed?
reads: 4550 rpm
